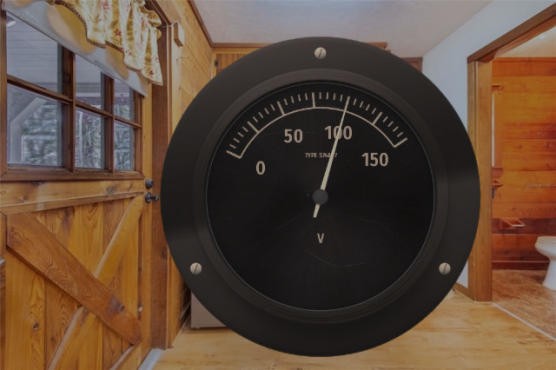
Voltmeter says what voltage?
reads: 100 V
